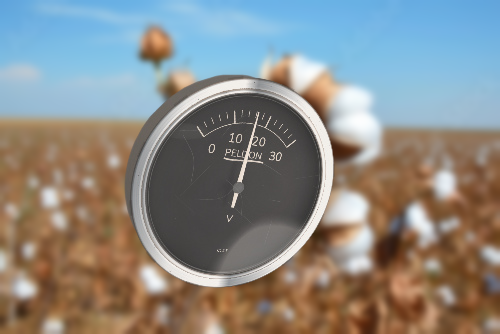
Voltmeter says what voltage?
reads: 16 V
